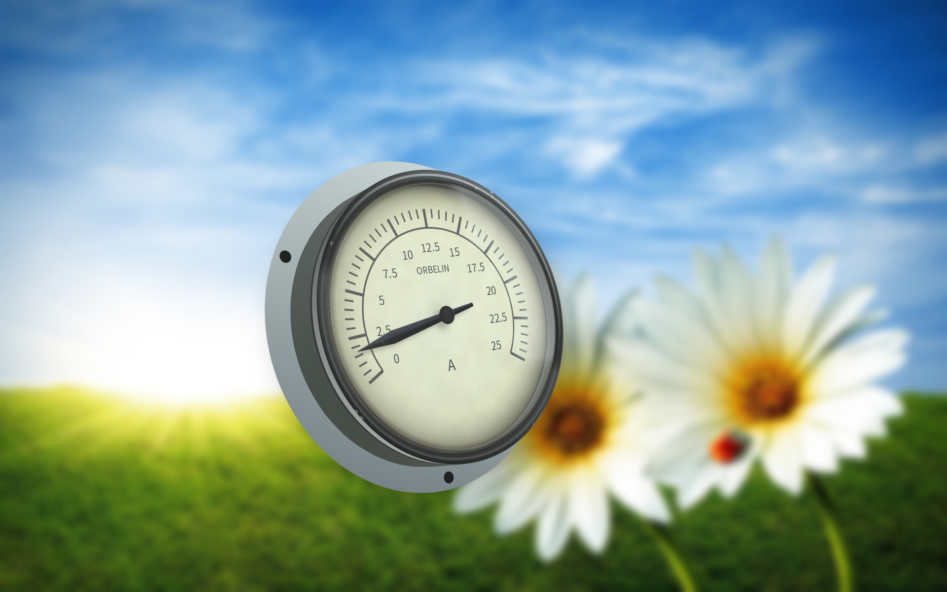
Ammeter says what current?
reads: 1.75 A
